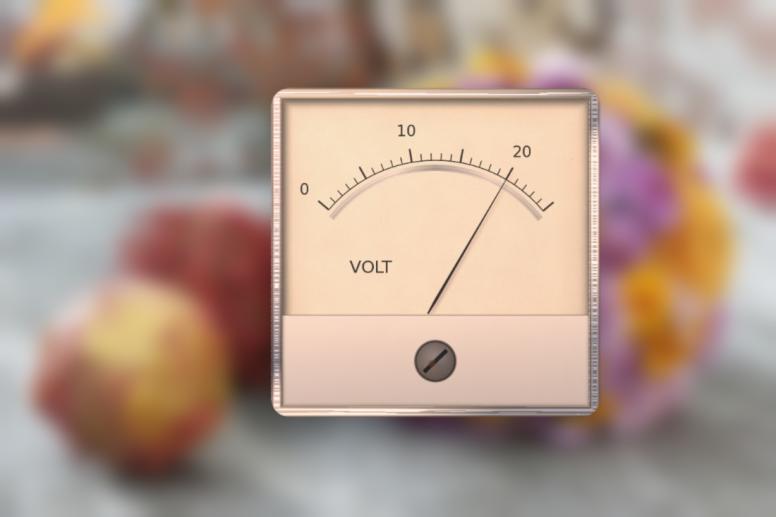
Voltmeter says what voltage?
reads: 20 V
